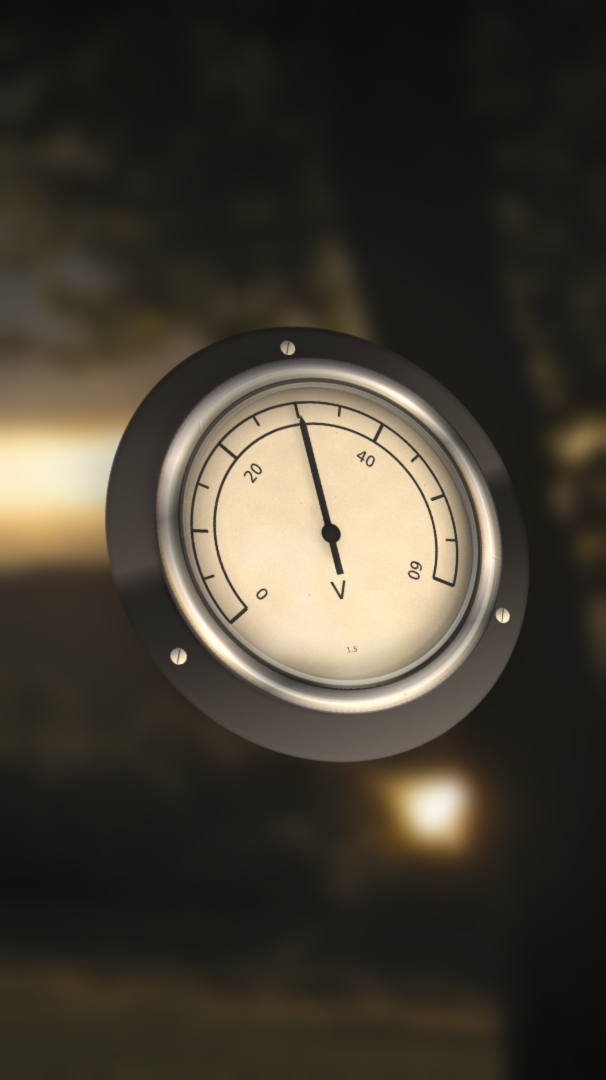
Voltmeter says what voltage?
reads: 30 V
